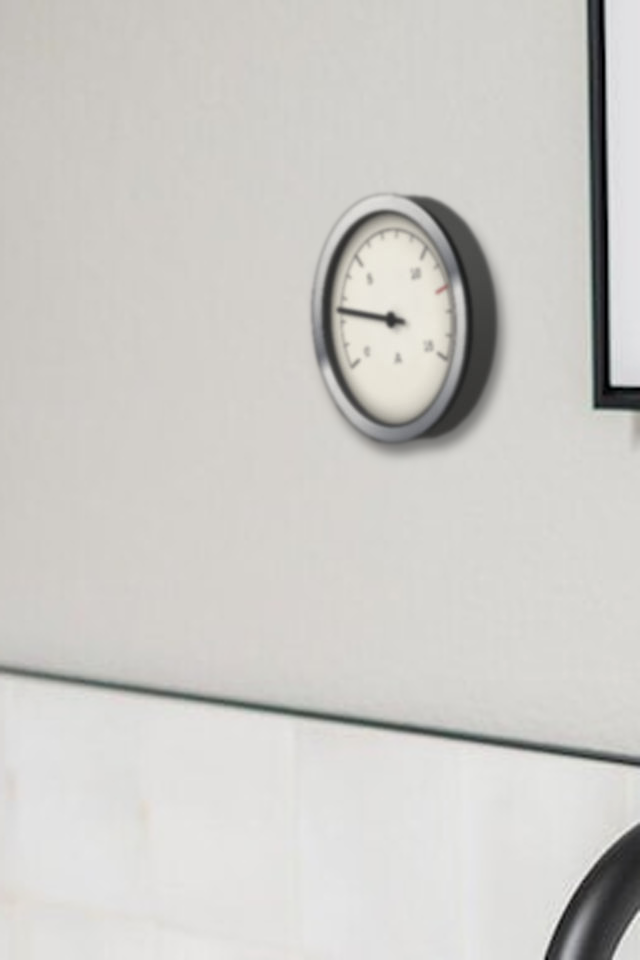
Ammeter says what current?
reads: 2.5 A
